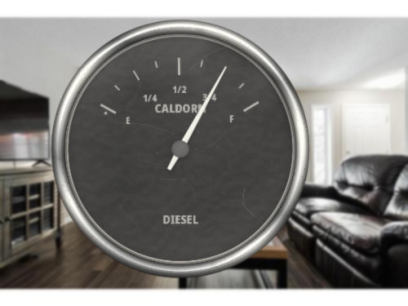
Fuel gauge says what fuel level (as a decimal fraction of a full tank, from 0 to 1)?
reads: 0.75
